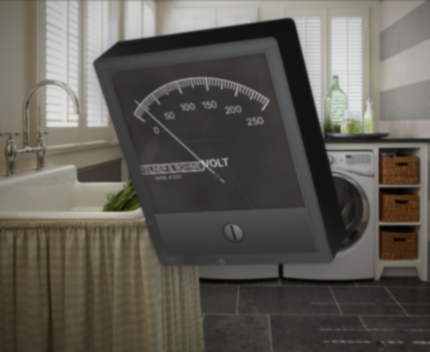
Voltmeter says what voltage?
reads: 25 V
